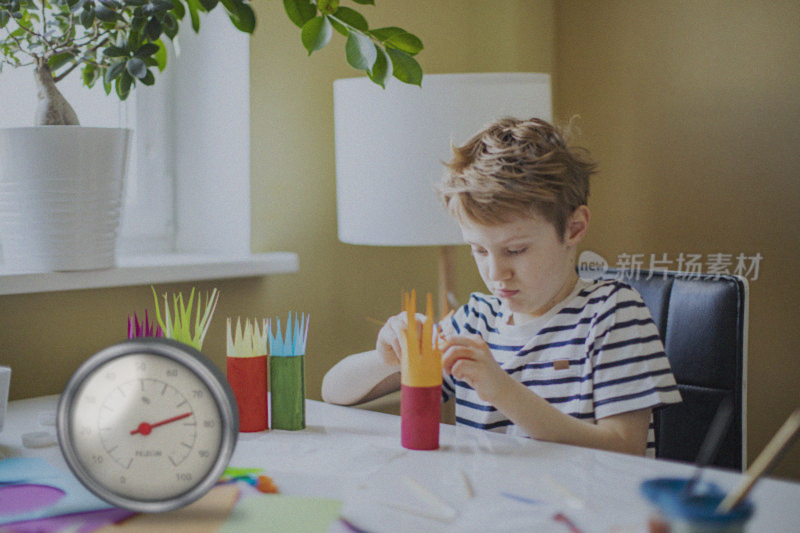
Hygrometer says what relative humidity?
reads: 75 %
